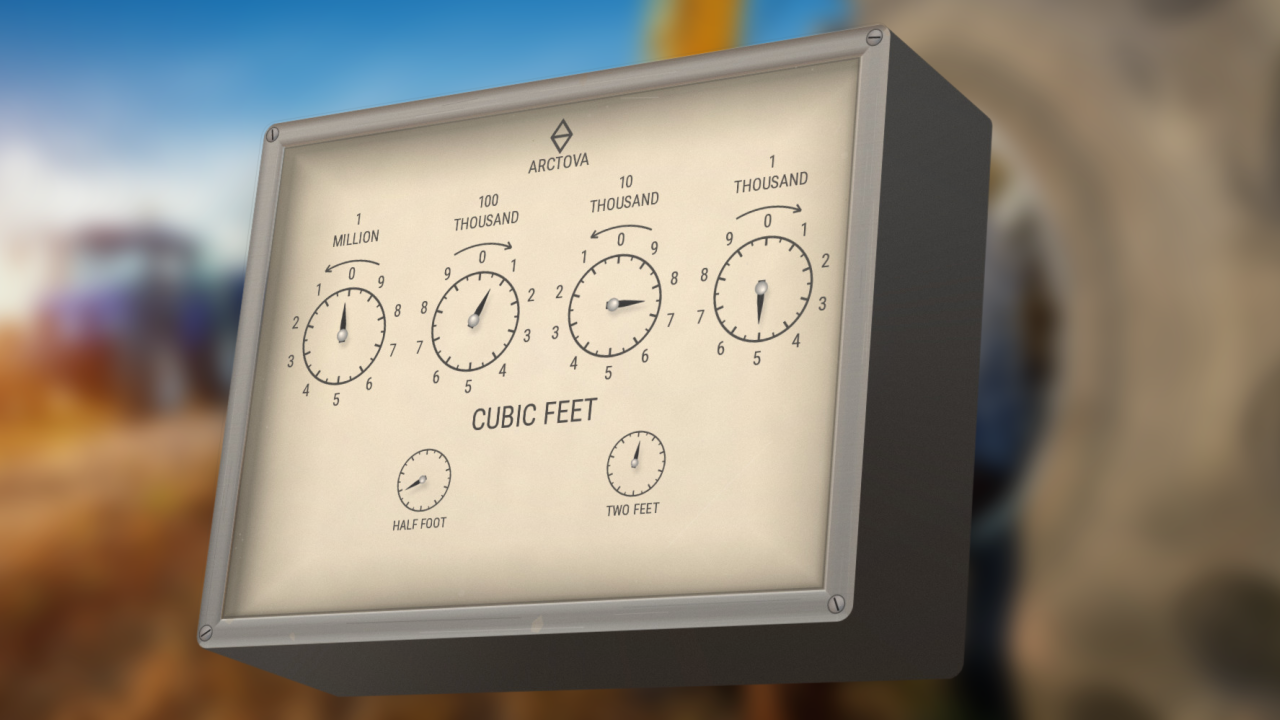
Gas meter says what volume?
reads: 7500 ft³
